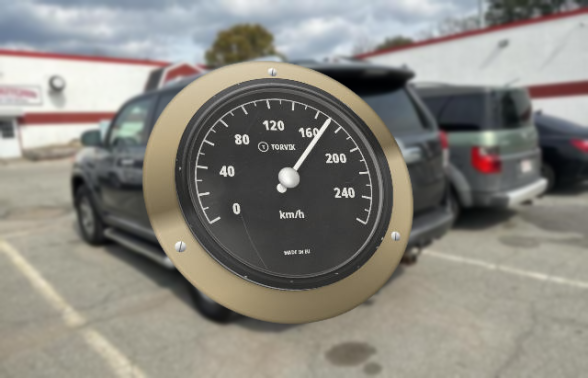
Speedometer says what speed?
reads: 170 km/h
